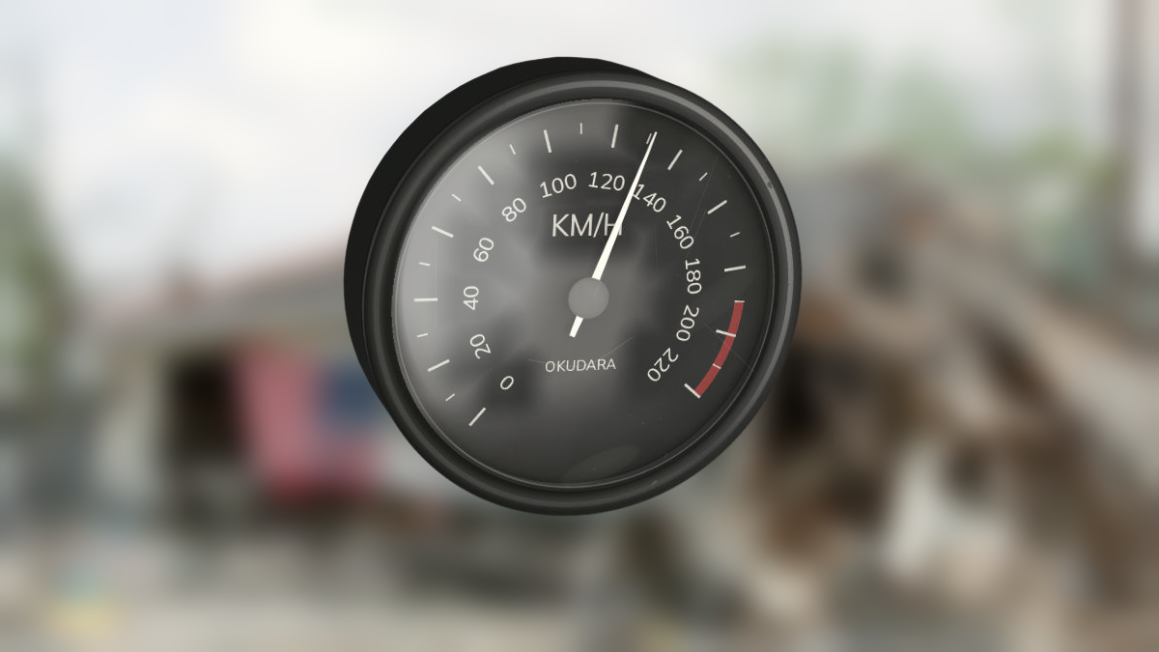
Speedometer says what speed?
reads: 130 km/h
